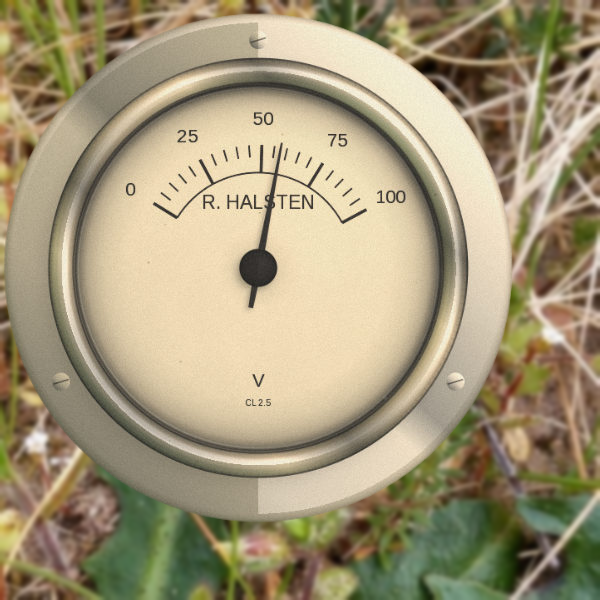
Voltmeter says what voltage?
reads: 57.5 V
